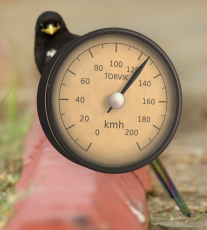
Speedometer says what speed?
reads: 125 km/h
